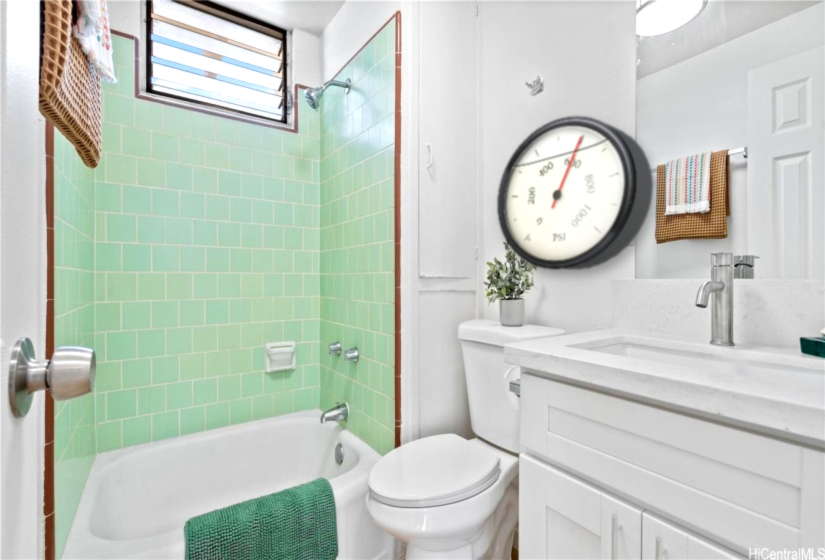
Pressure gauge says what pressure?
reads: 600 psi
